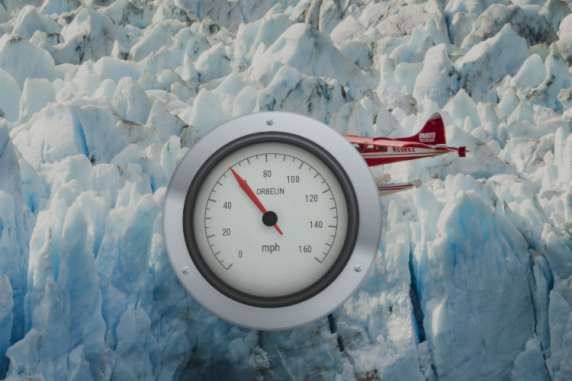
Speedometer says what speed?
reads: 60 mph
